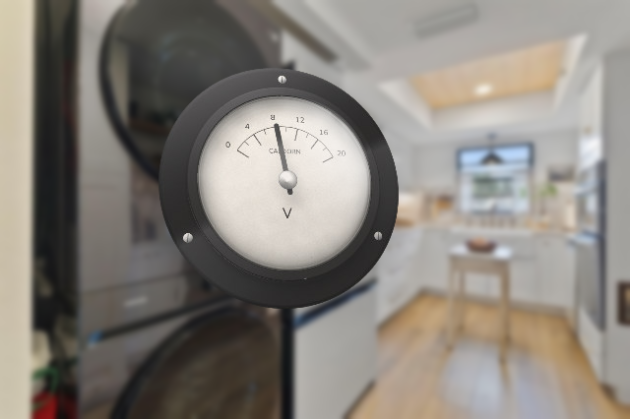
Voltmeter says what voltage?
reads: 8 V
